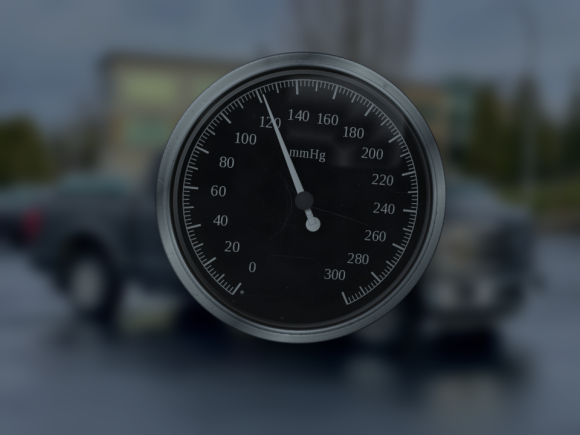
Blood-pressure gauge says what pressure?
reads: 122 mmHg
